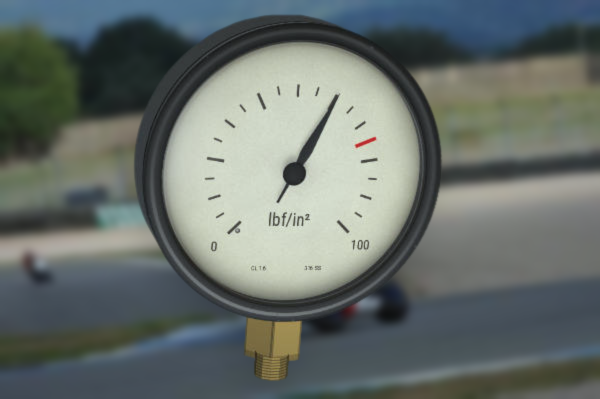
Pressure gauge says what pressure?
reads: 60 psi
